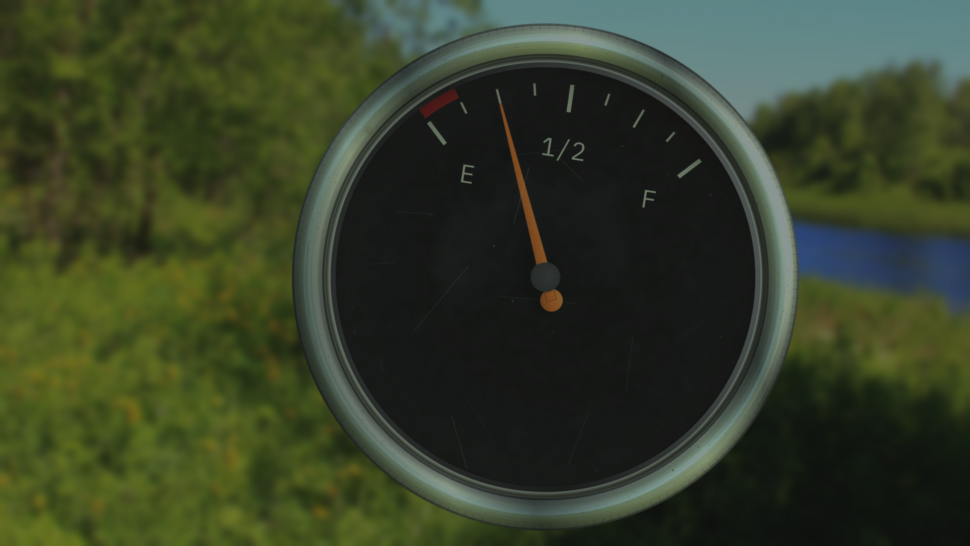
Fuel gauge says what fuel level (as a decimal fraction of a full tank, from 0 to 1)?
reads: 0.25
